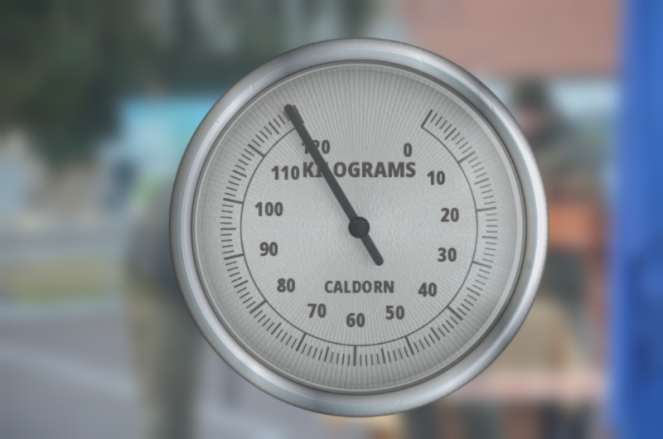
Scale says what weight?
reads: 119 kg
